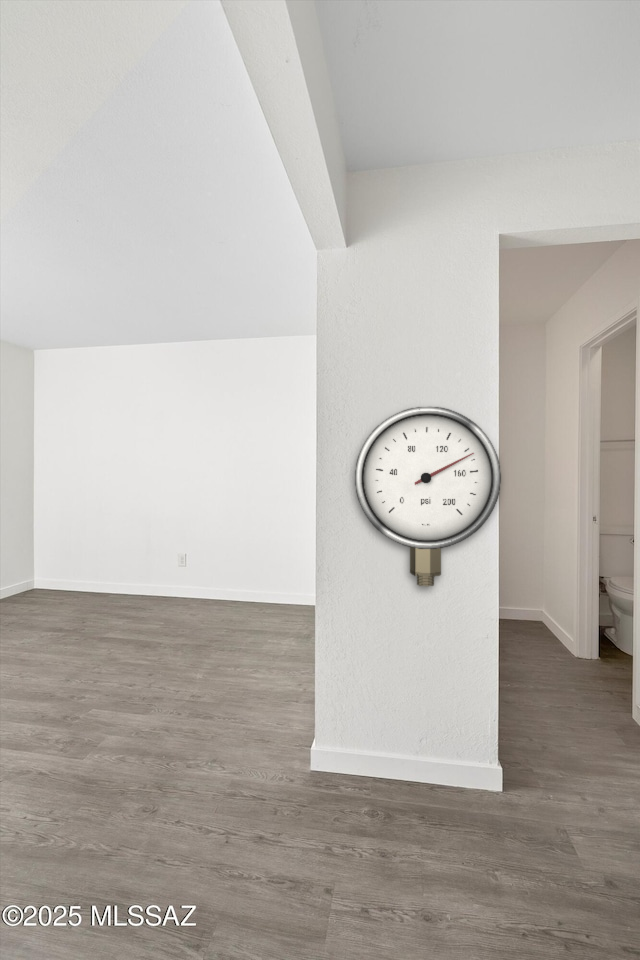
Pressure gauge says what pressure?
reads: 145 psi
